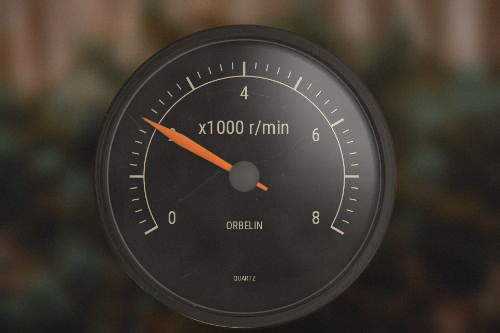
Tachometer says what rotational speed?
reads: 2000 rpm
